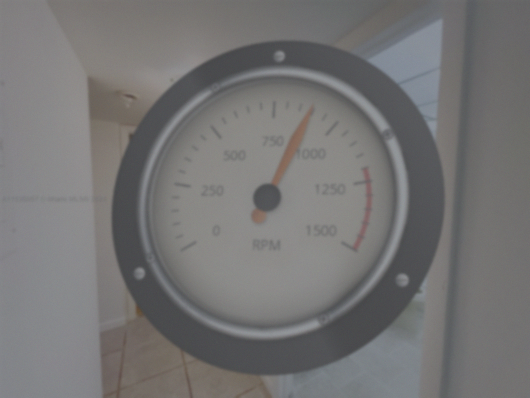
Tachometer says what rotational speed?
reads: 900 rpm
